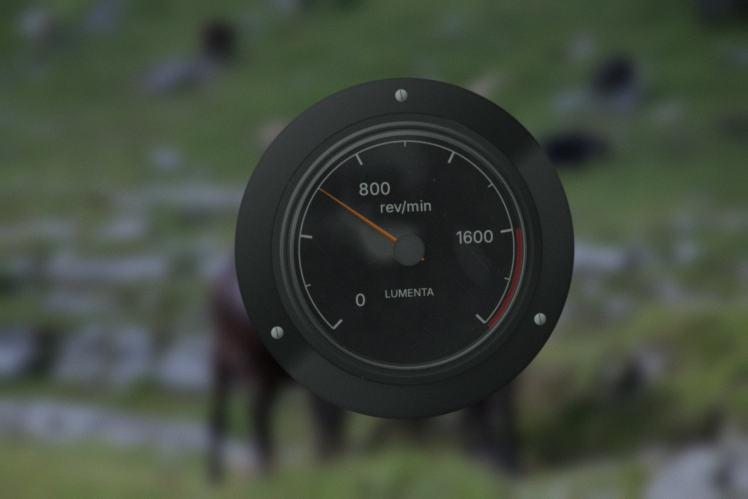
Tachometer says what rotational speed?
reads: 600 rpm
